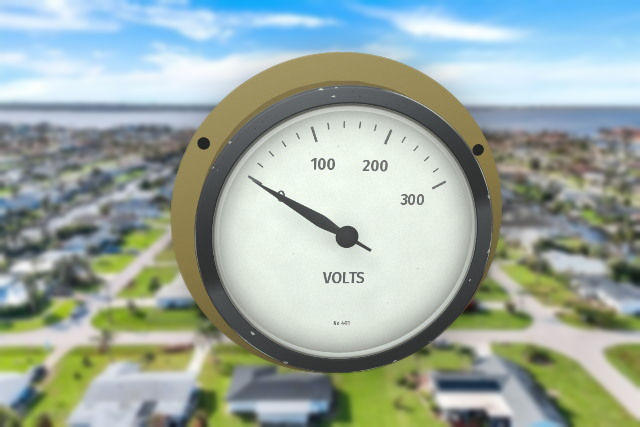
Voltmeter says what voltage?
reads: 0 V
